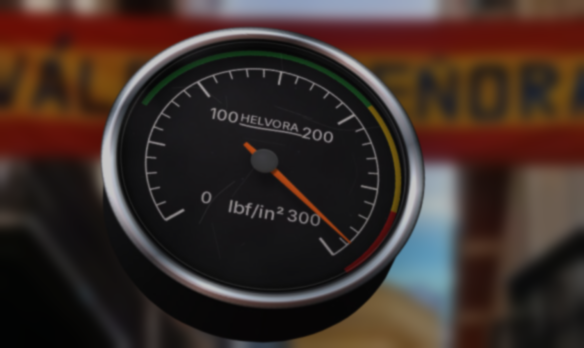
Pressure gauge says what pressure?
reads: 290 psi
